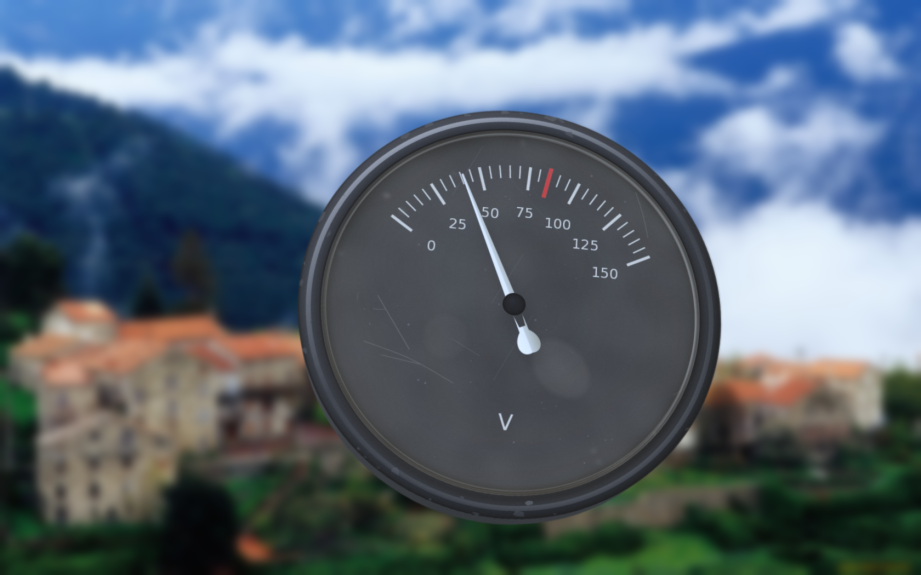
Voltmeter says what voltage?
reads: 40 V
